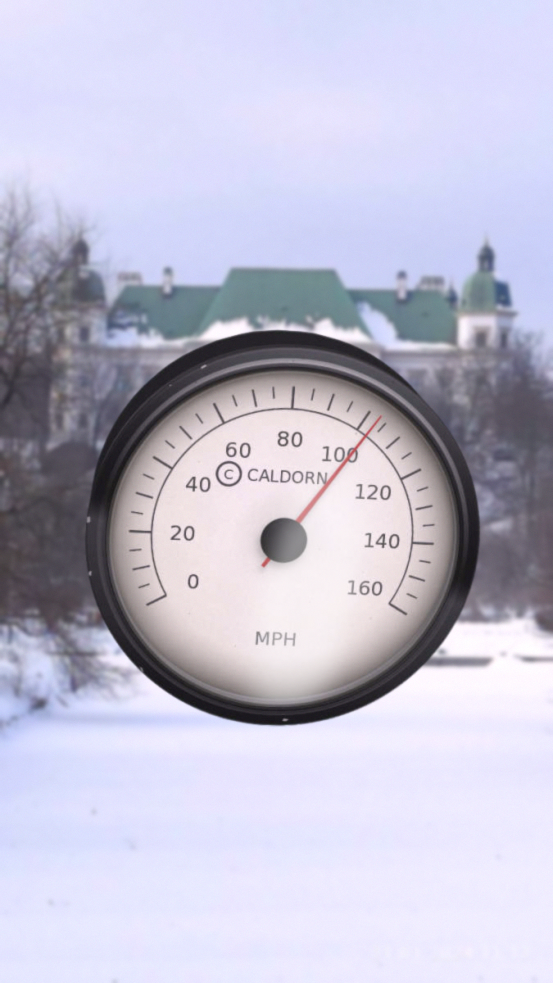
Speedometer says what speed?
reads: 102.5 mph
